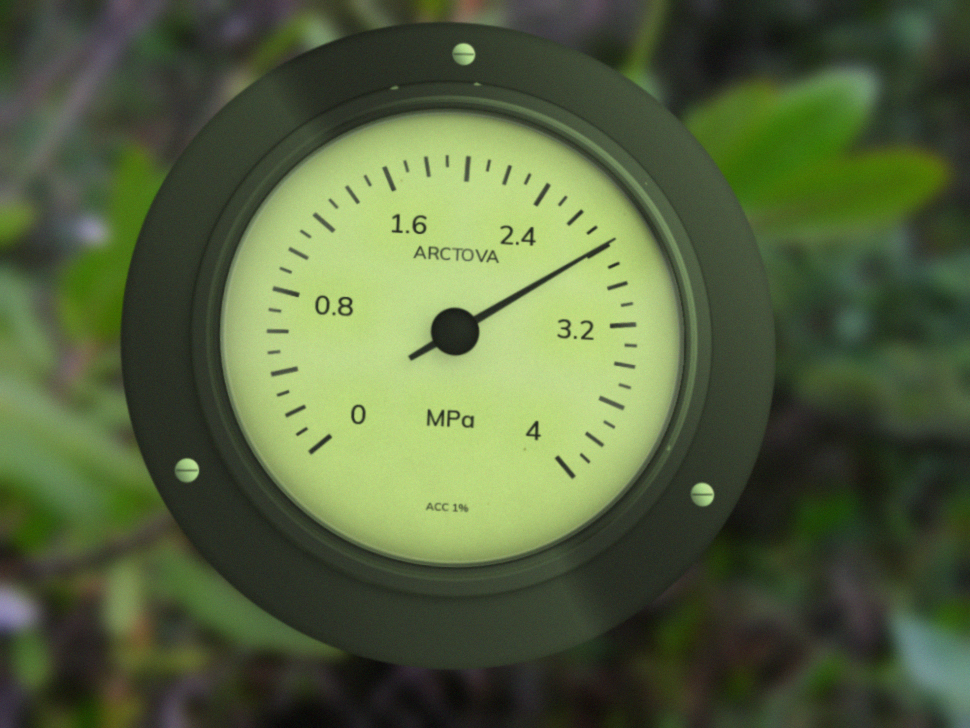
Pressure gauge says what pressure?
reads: 2.8 MPa
